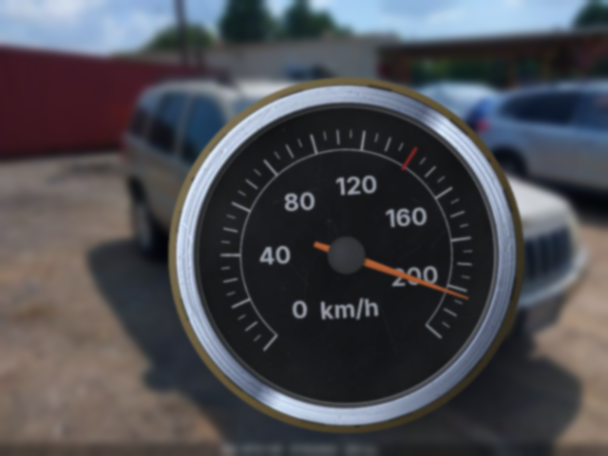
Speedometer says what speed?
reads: 202.5 km/h
